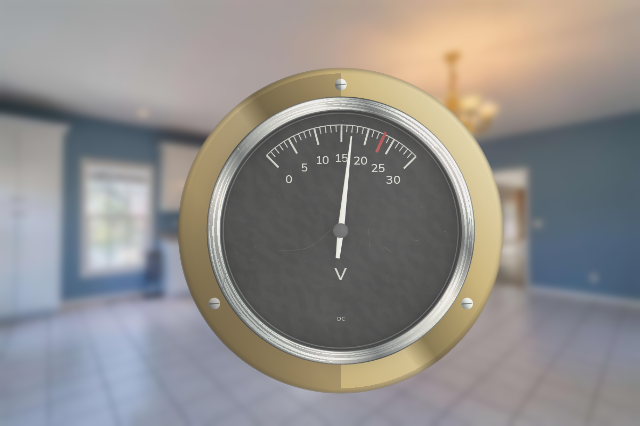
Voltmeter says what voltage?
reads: 17 V
